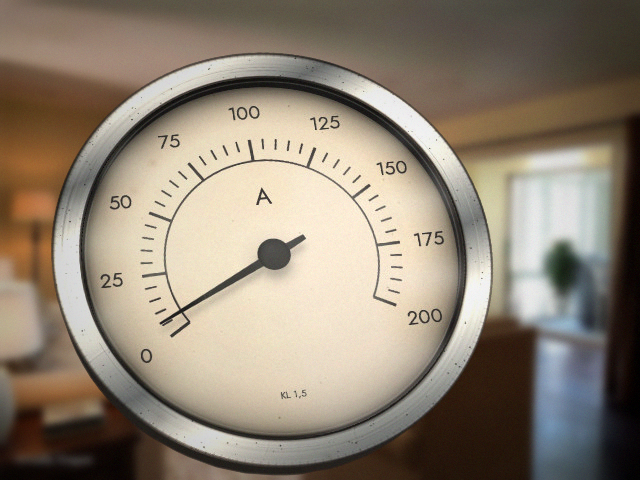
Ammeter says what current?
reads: 5 A
